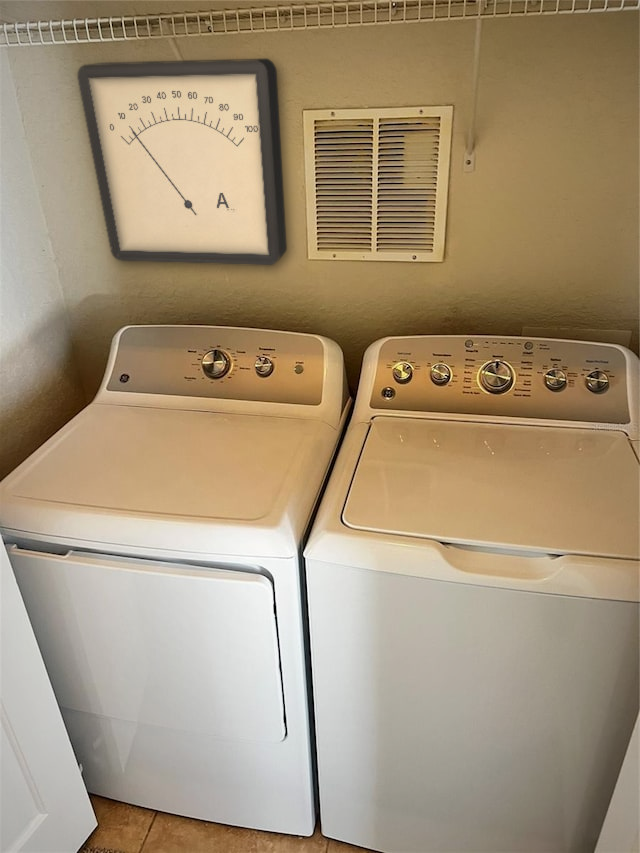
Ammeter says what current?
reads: 10 A
